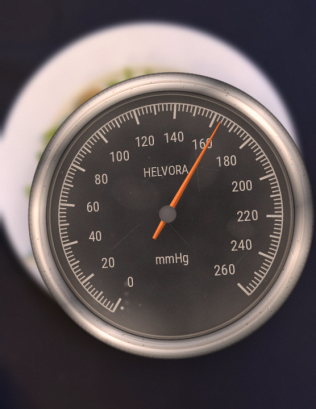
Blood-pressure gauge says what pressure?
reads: 164 mmHg
